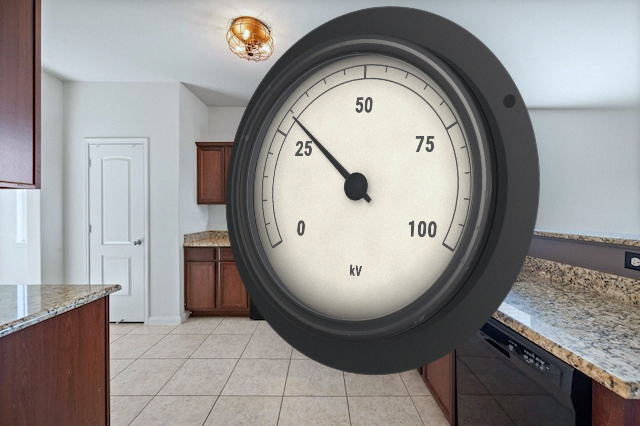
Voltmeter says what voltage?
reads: 30 kV
